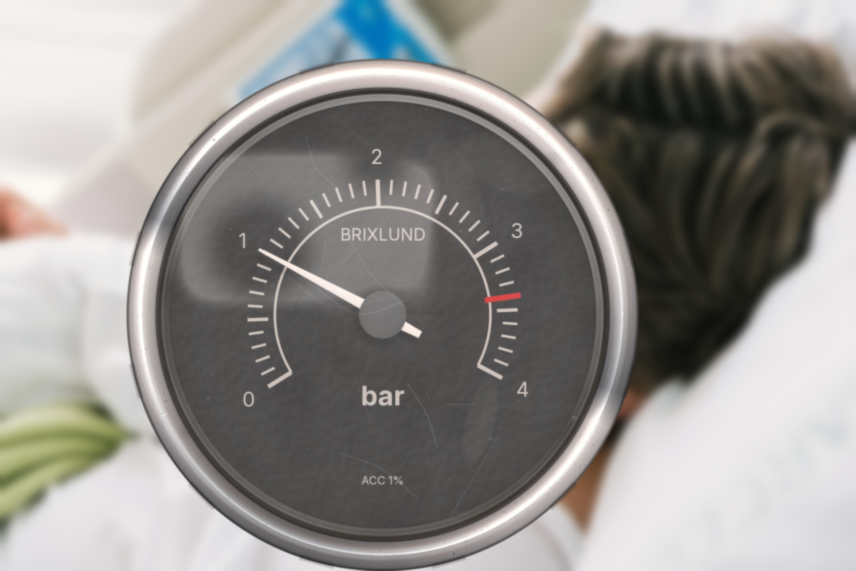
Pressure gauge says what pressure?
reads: 1 bar
